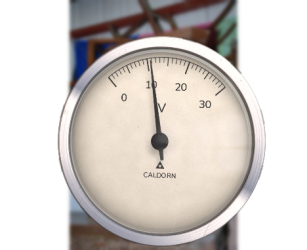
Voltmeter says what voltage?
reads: 11 V
